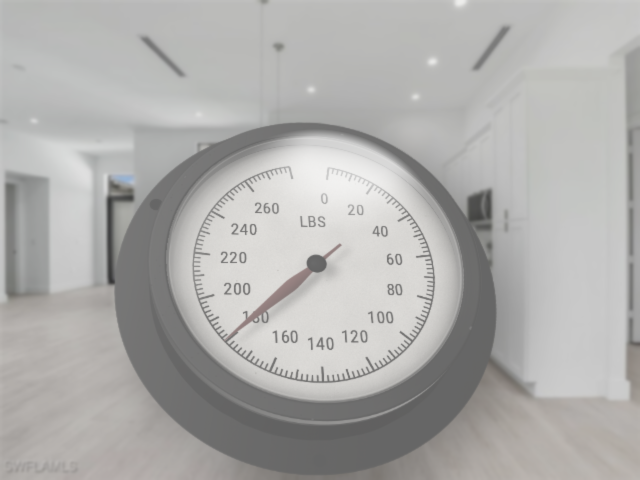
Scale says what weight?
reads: 180 lb
